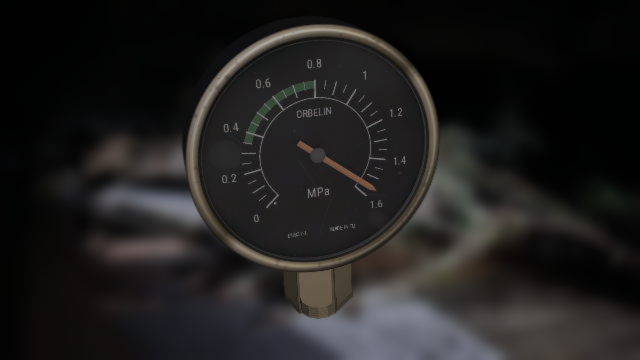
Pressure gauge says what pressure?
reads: 1.55 MPa
